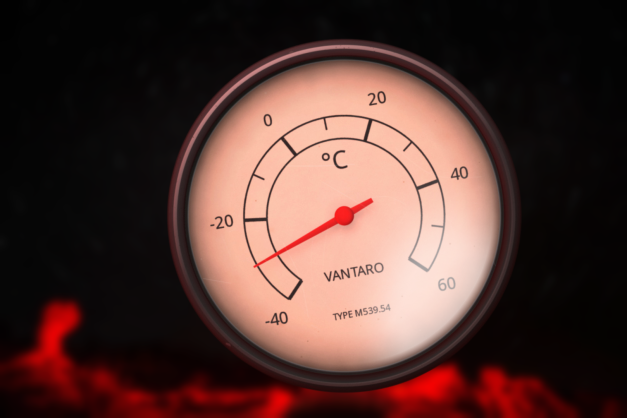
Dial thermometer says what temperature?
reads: -30 °C
